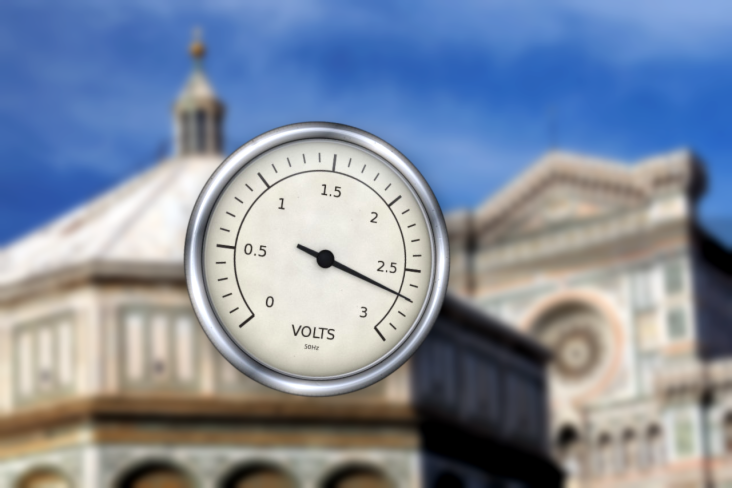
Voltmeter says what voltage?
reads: 2.7 V
